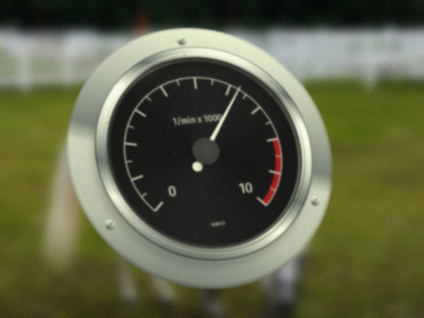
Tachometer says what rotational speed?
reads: 6250 rpm
